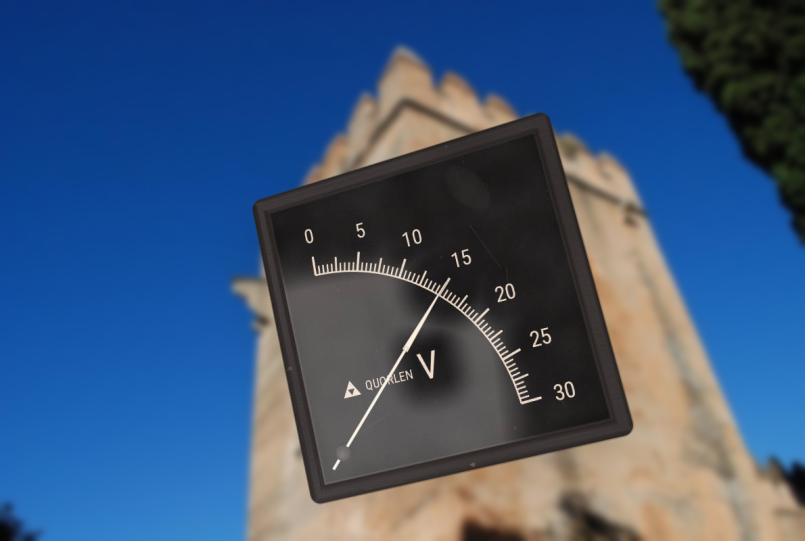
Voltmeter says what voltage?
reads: 15 V
